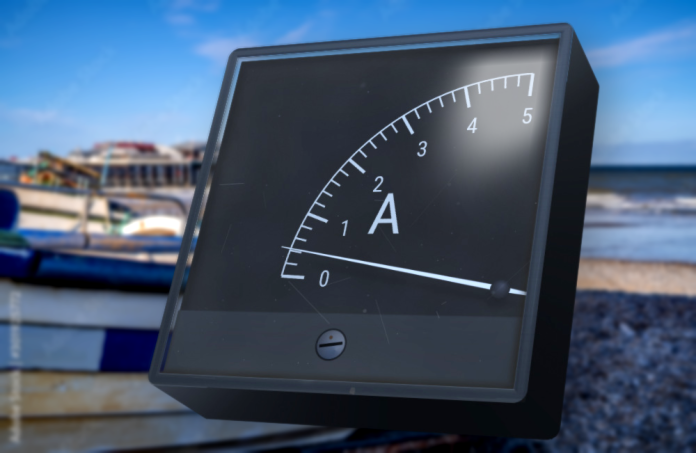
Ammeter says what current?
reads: 0.4 A
